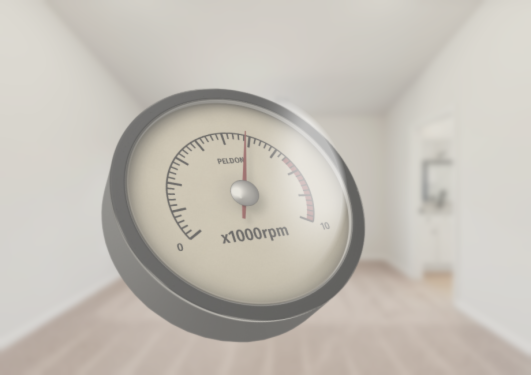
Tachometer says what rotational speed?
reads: 5800 rpm
